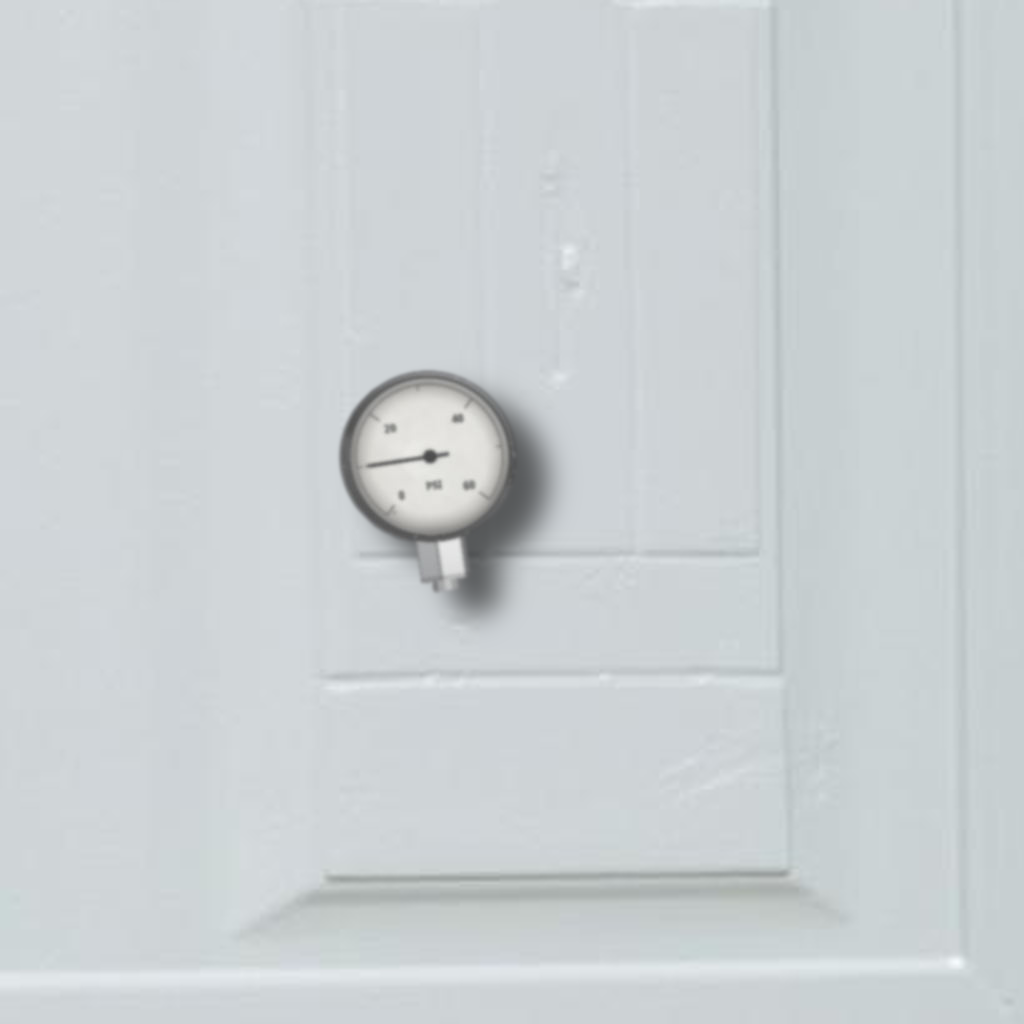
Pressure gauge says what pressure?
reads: 10 psi
